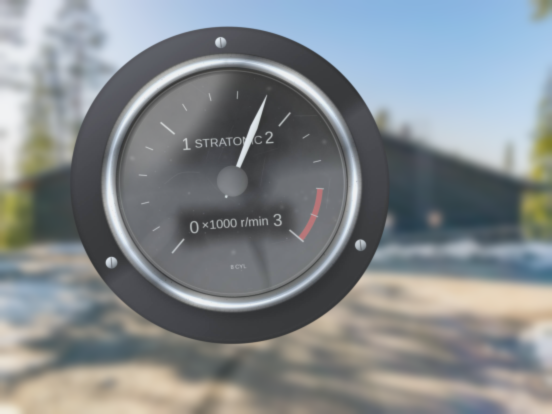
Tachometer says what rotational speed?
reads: 1800 rpm
